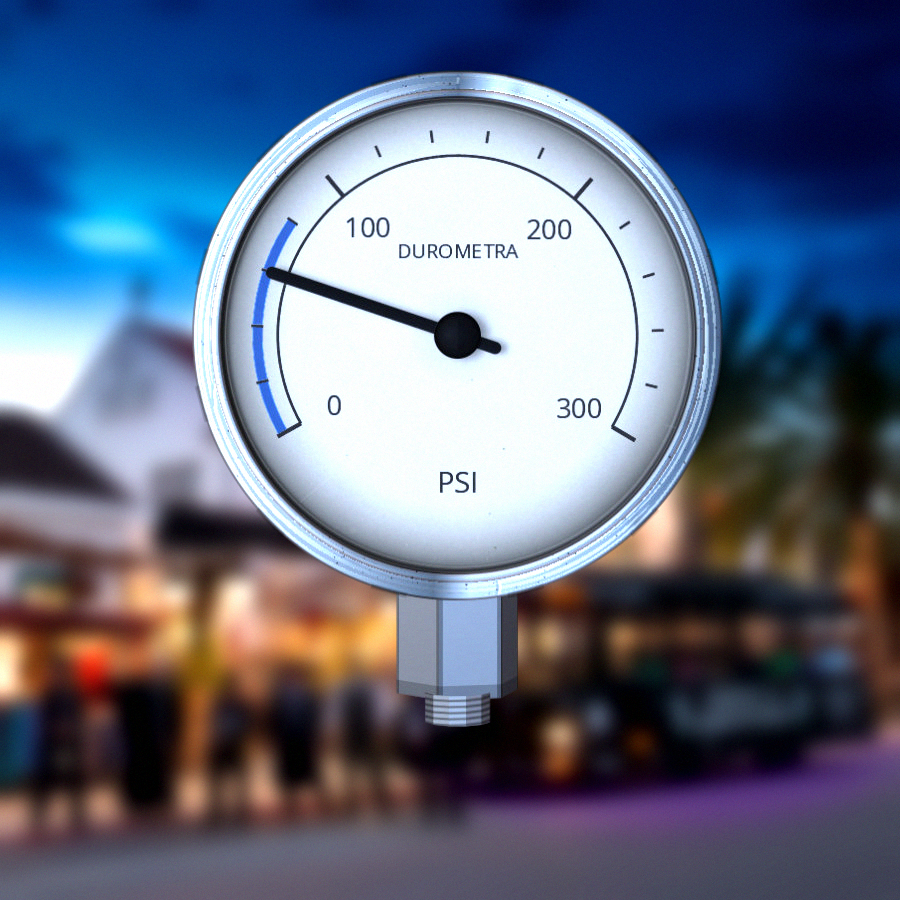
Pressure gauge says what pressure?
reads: 60 psi
